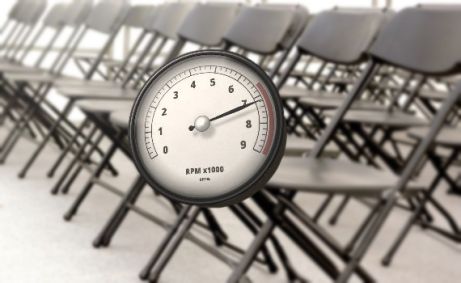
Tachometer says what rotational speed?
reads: 7200 rpm
